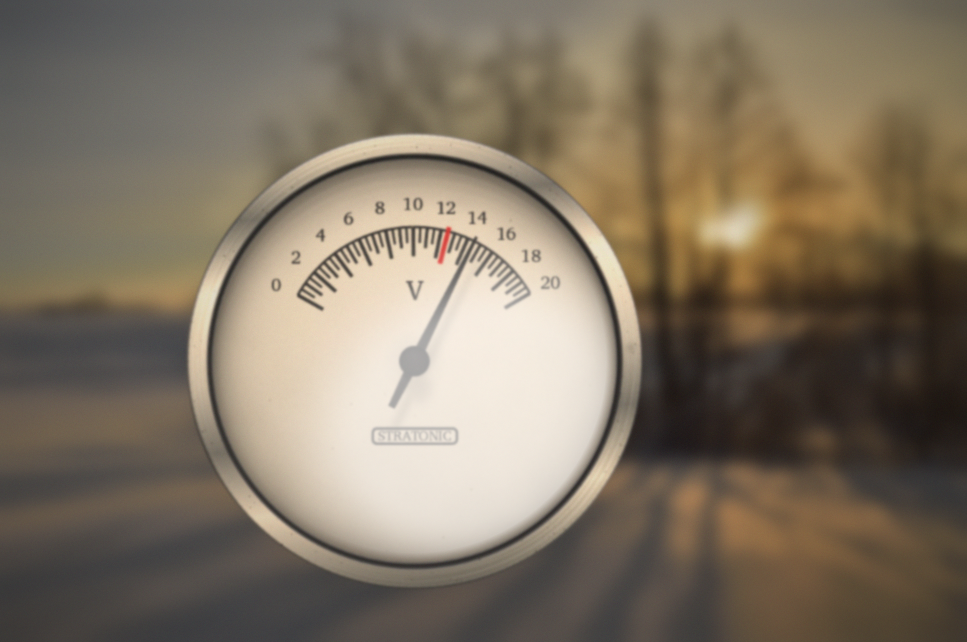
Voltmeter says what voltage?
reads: 14.5 V
